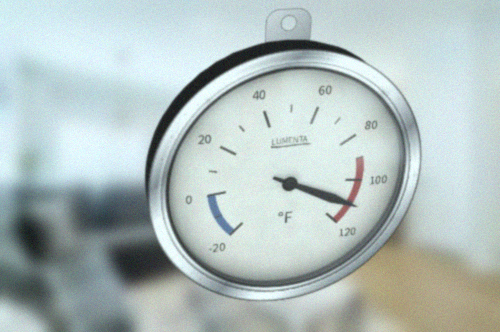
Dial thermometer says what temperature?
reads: 110 °F
